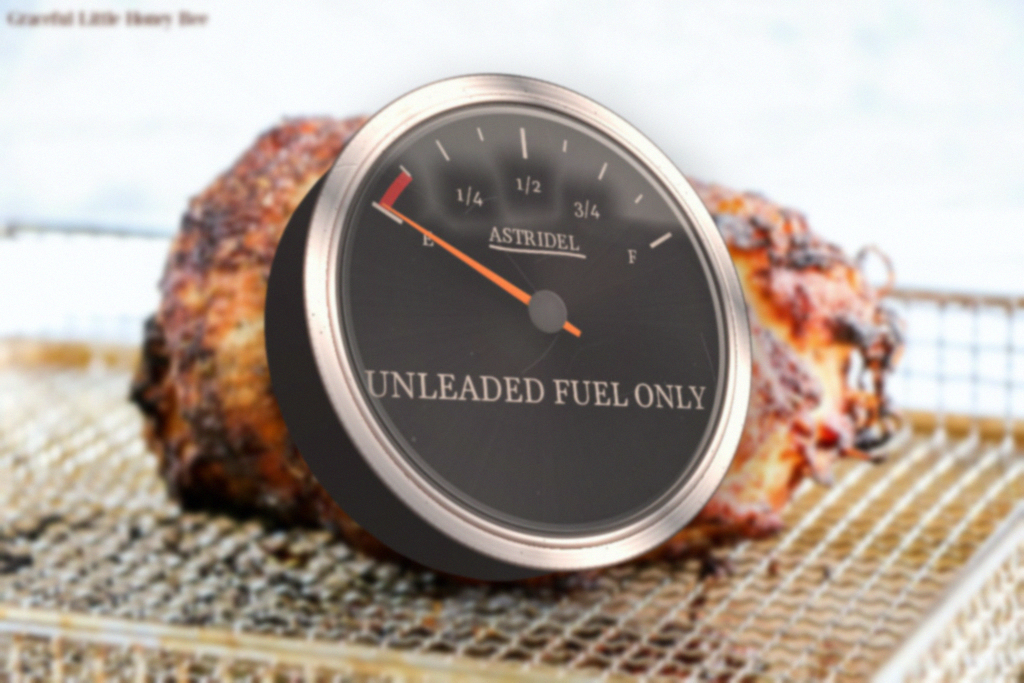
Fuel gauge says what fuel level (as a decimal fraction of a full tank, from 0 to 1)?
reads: 0
